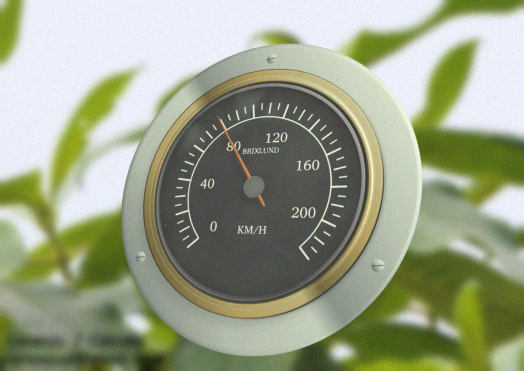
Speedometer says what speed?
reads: 80 km/h
